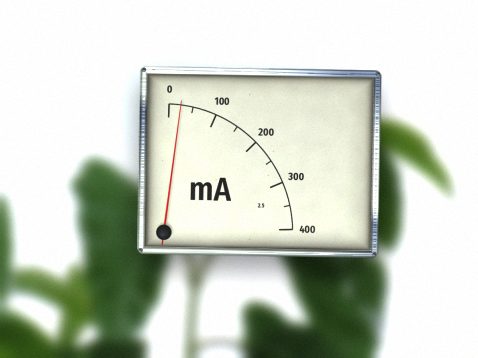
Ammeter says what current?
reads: 25 mA
